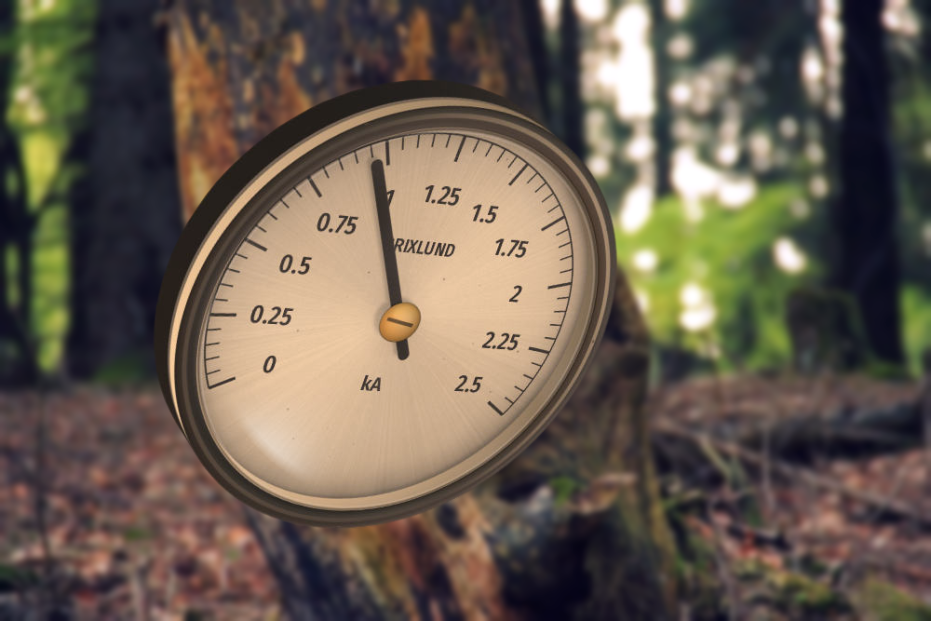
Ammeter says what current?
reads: 0.95 kA
